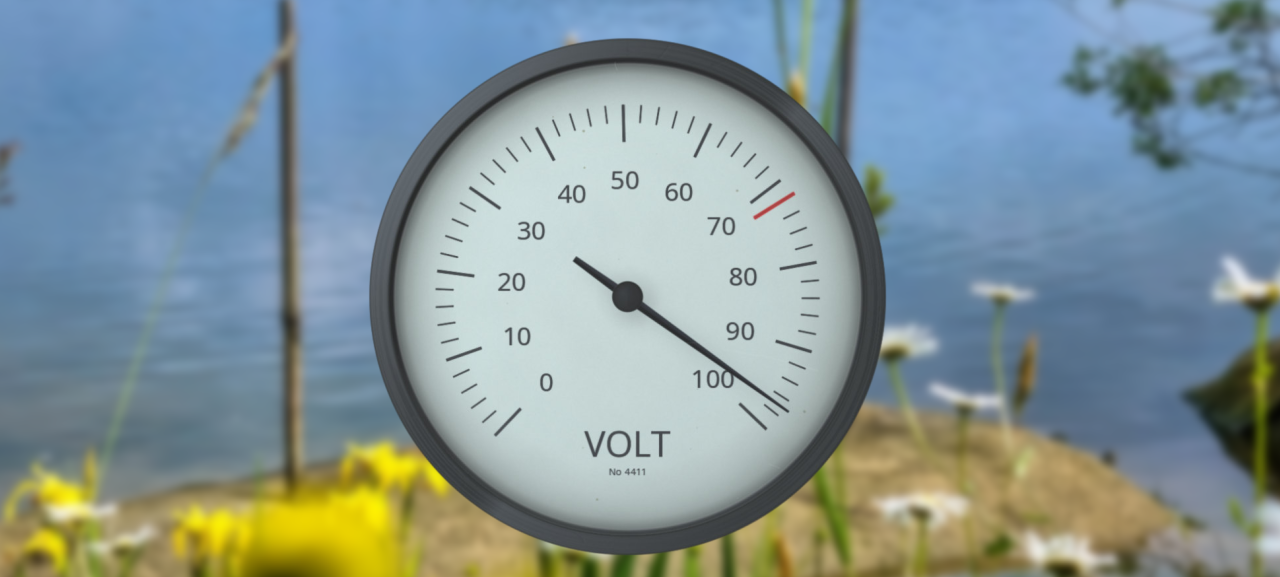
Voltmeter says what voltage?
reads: 97 V
